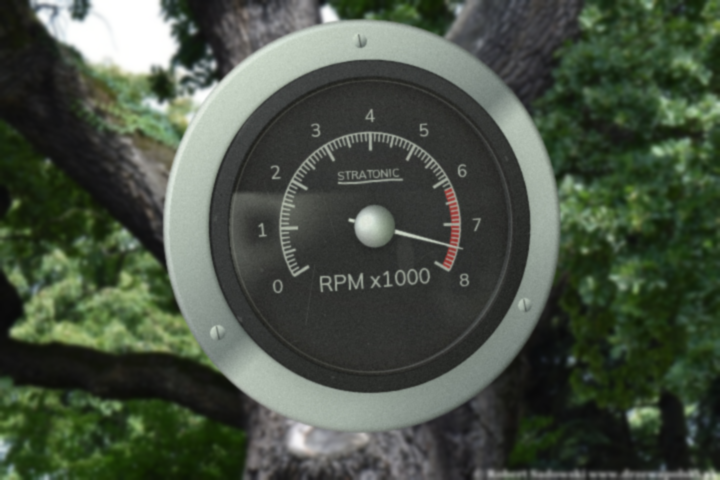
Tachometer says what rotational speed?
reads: 7500 rpm
